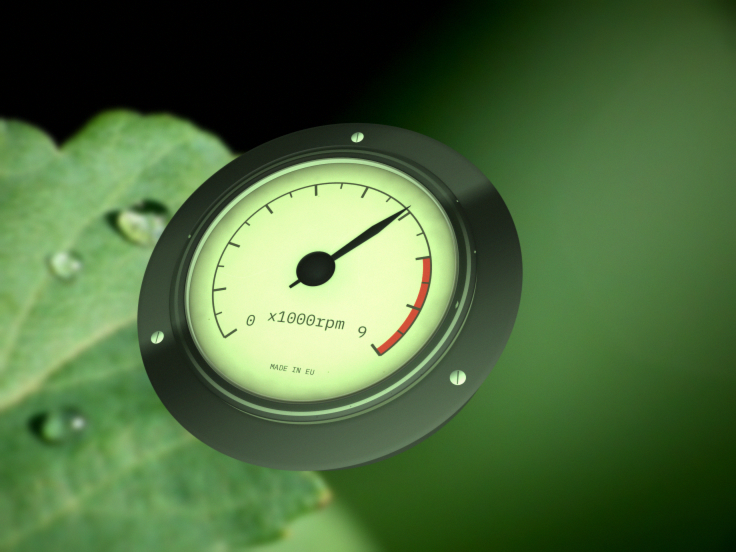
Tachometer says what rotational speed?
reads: 6000 rpm
